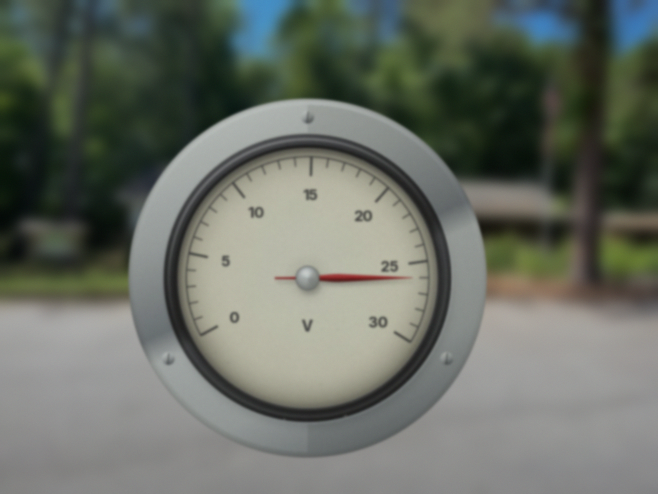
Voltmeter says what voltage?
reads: 26 V
